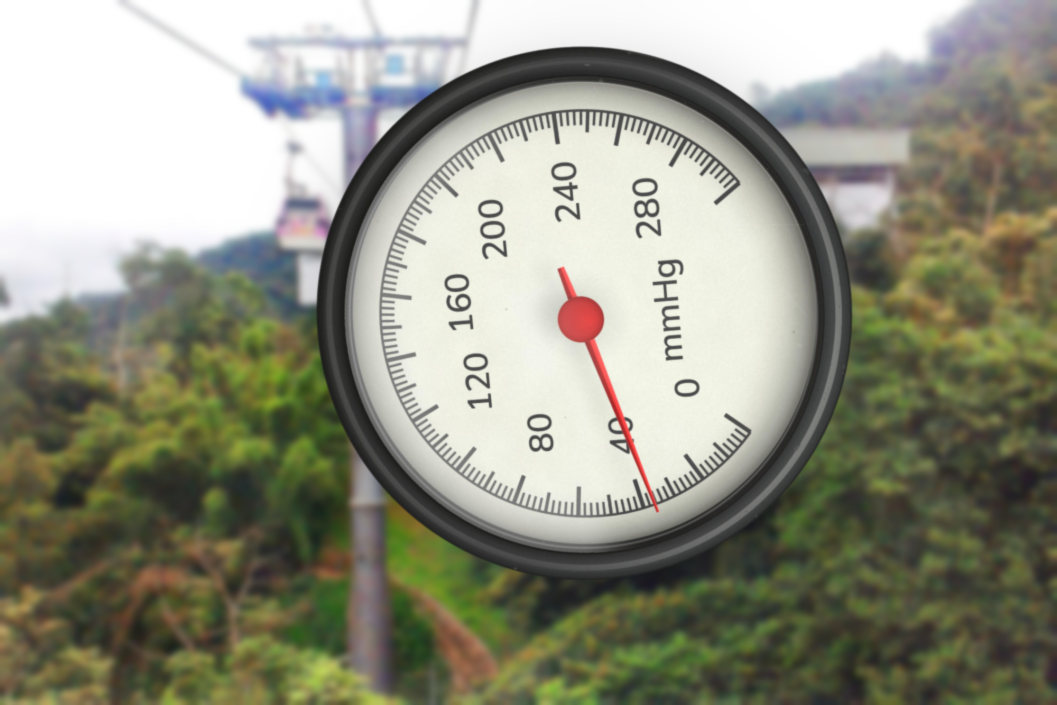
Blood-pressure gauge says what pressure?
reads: 36 mmHg
